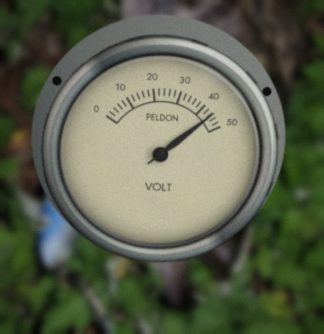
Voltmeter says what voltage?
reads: 44 V
